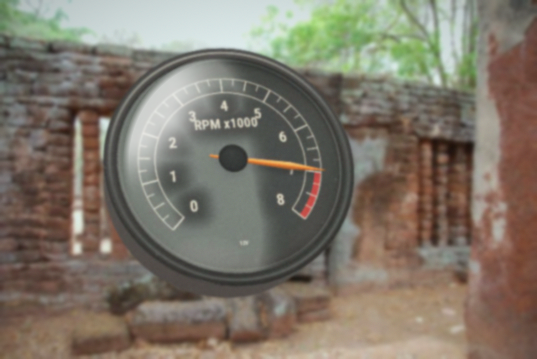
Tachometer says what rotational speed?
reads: 7000 rpm
